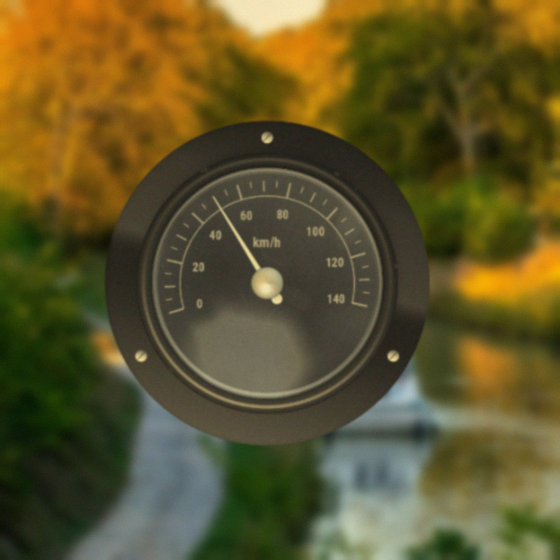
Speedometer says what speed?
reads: 50 km/h
